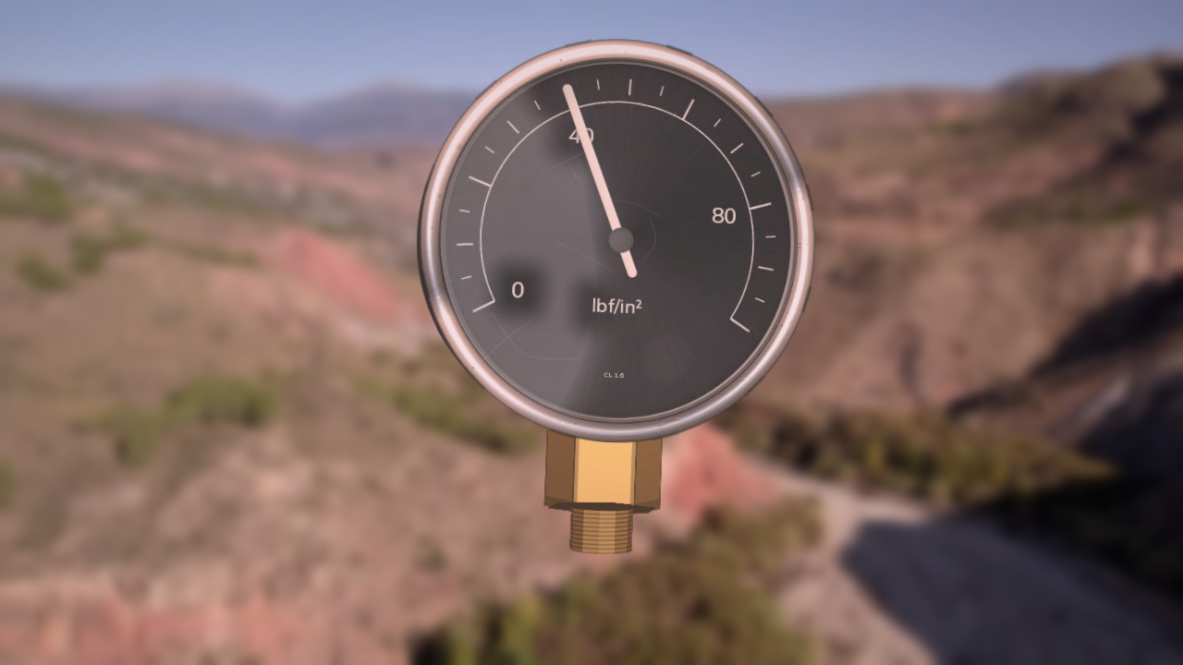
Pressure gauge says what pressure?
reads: 40 psi
